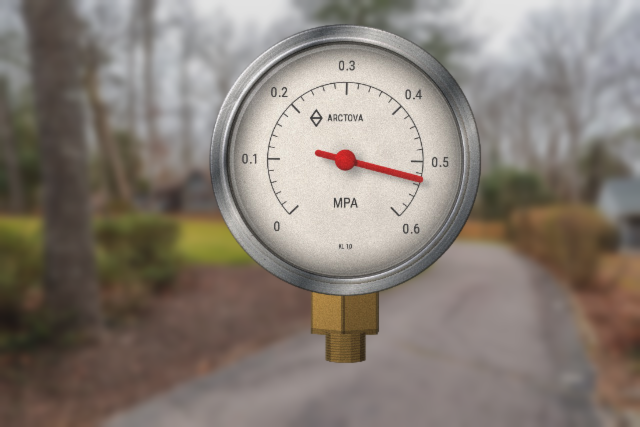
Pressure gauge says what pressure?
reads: 0.53 MPa
